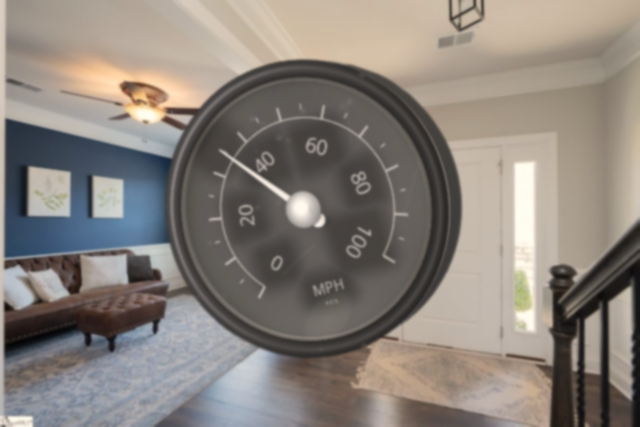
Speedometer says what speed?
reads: 35 mph
